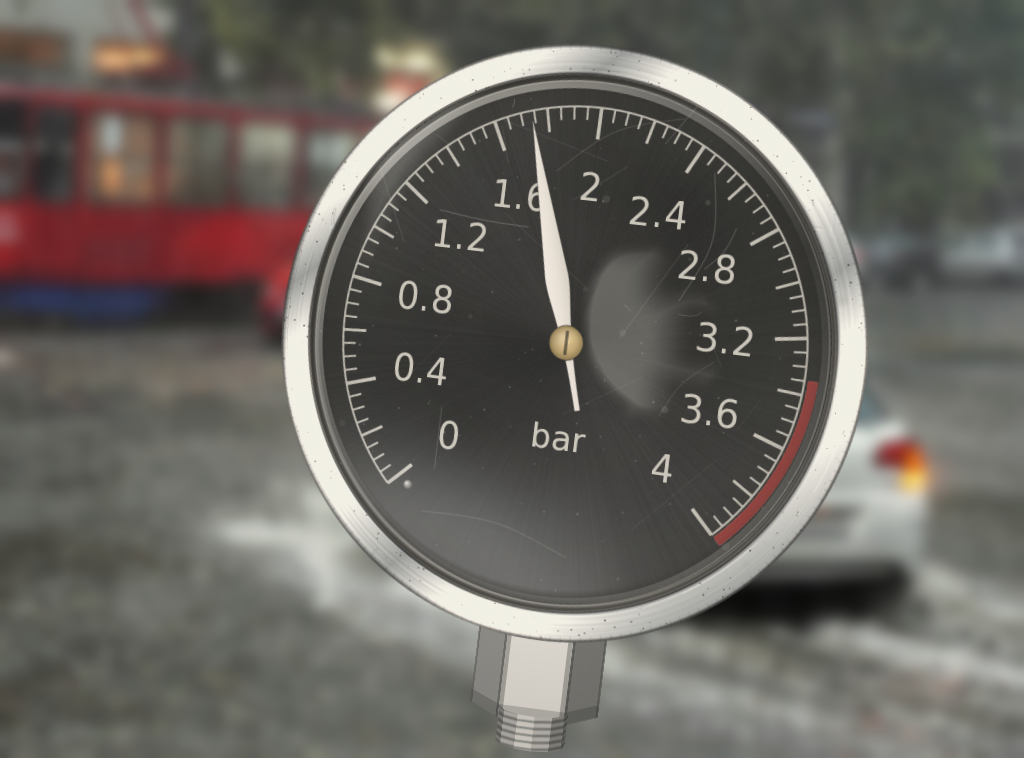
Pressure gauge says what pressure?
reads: 1.75 bar
